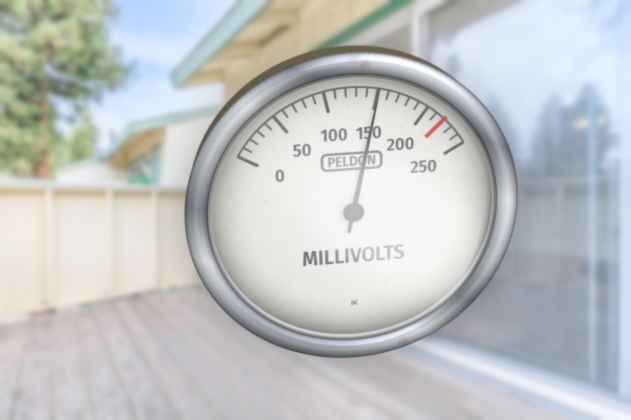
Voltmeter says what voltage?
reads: 150 mV
